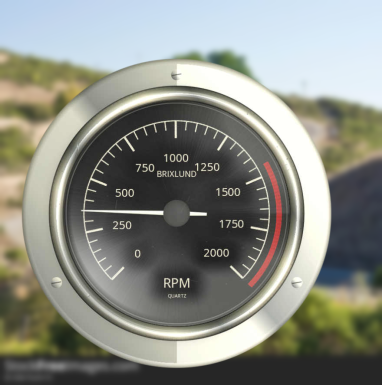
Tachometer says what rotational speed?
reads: 350 rpm
